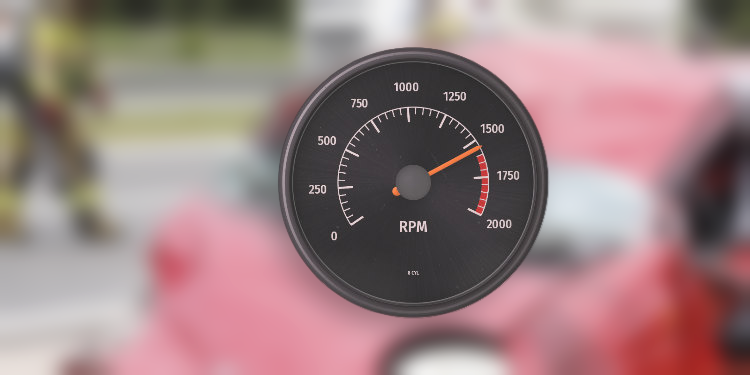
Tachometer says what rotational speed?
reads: 1550 rpm
